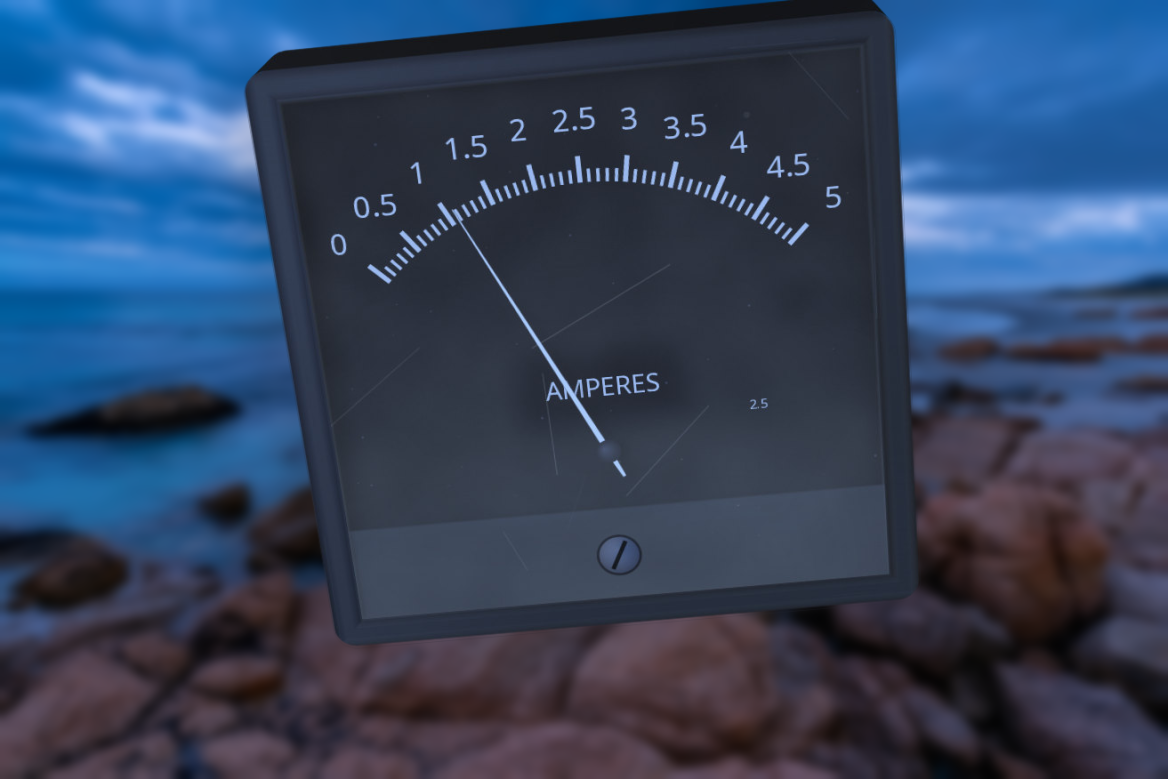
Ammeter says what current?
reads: 1.1 A
